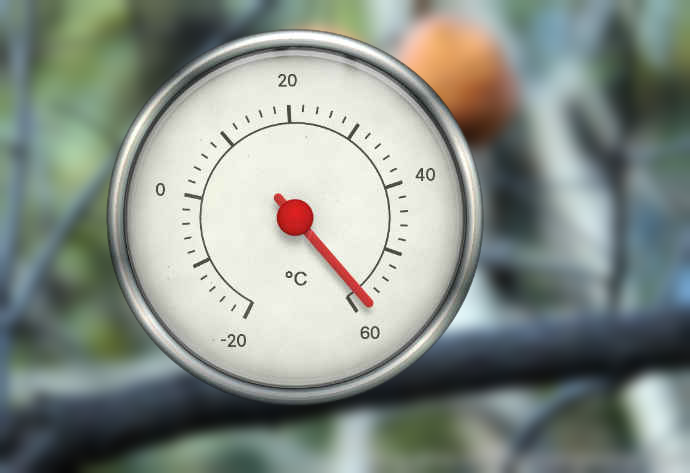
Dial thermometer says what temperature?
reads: 58 °C
